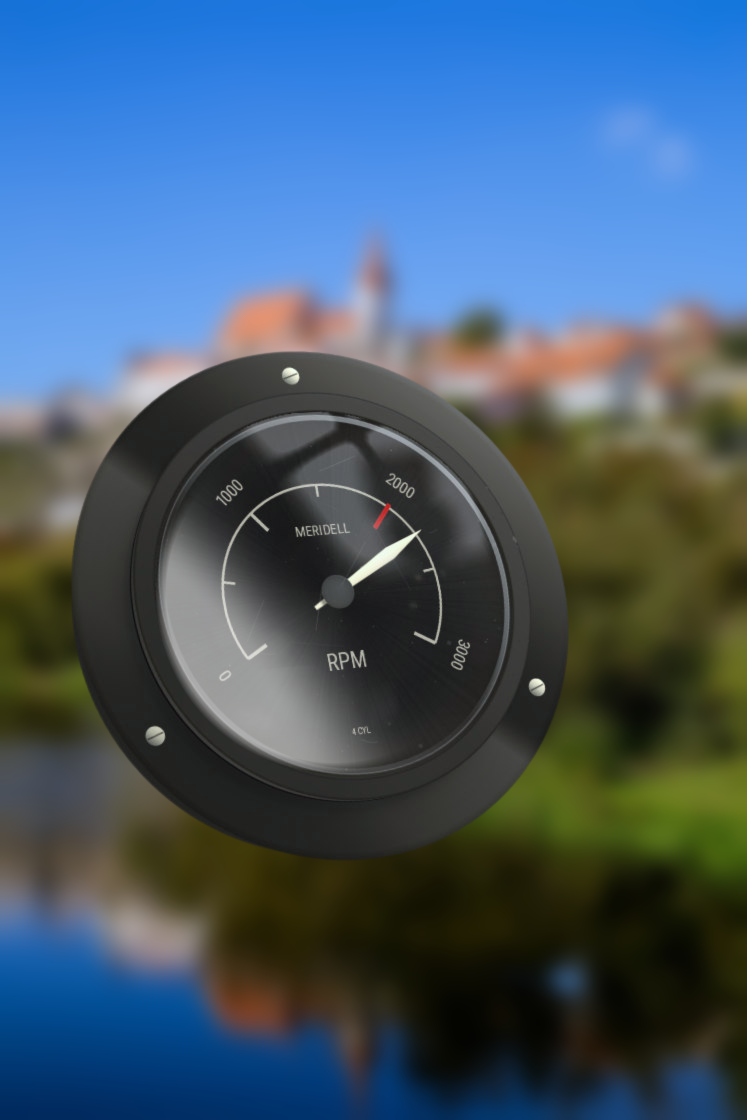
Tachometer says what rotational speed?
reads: 2250 rpm
